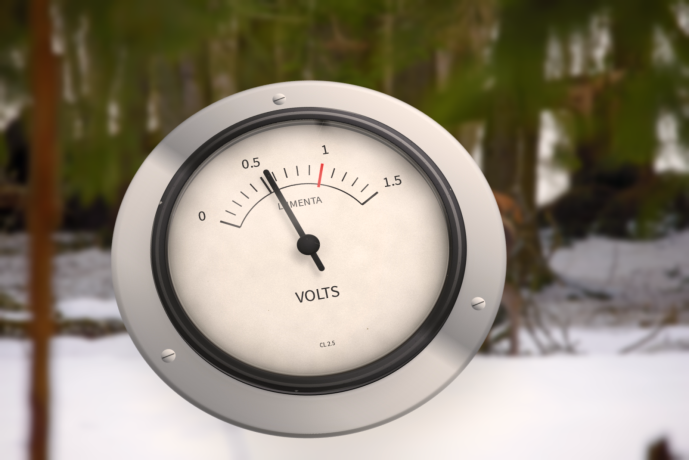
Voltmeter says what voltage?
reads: 0.55 V
